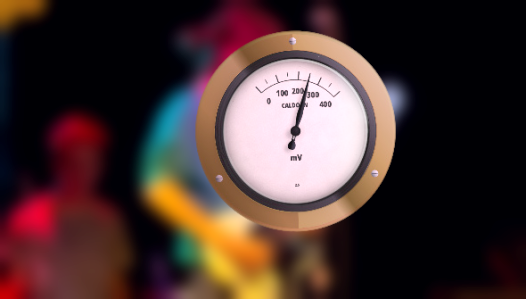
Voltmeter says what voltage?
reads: 250 mV
